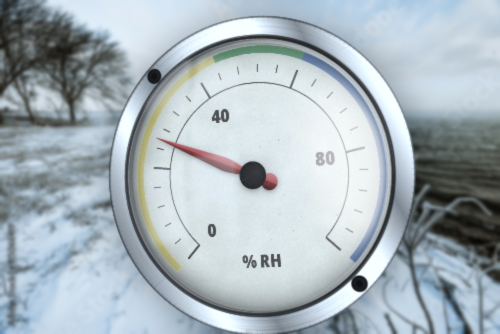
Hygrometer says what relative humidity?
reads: 26 %
